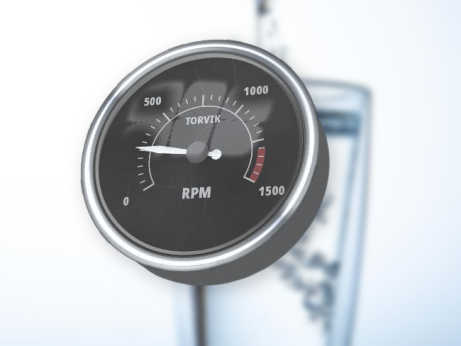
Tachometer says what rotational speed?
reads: 250 rpm
